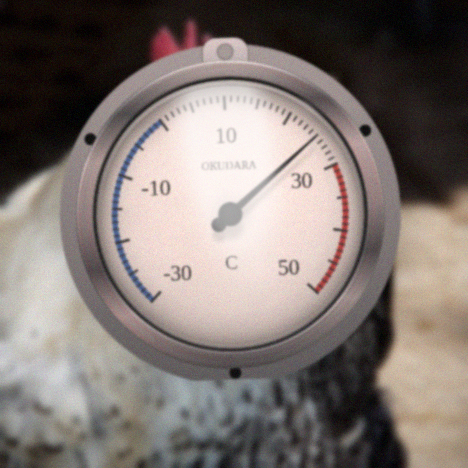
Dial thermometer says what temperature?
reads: 25 °C
